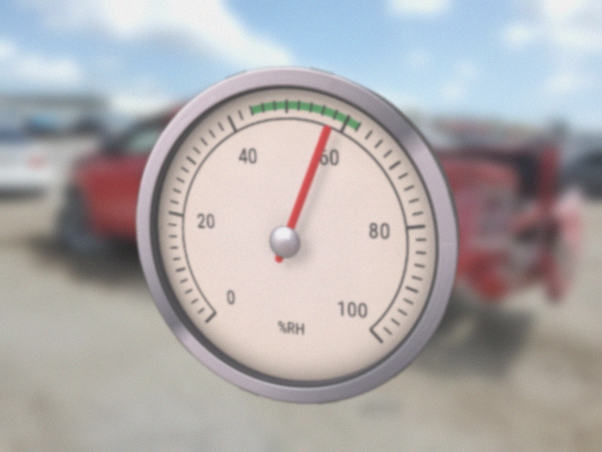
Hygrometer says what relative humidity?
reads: 58 %
